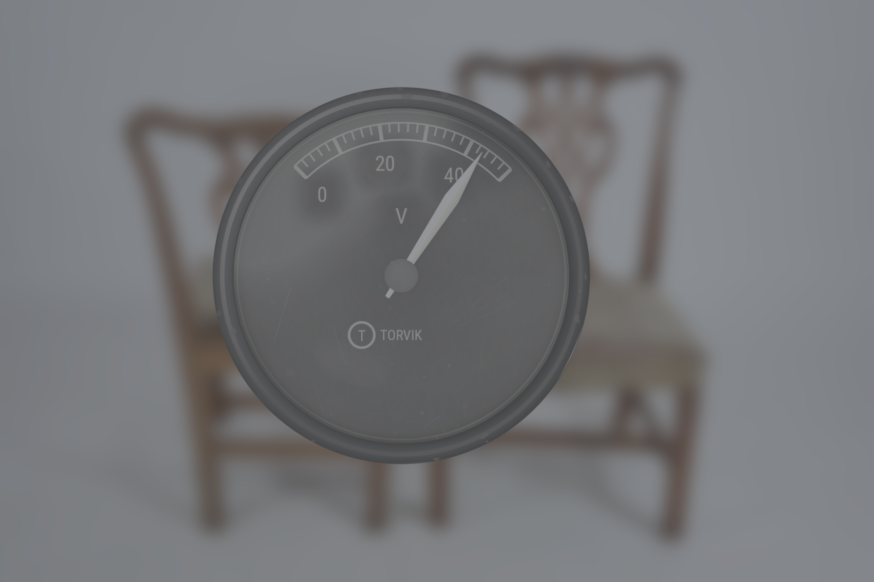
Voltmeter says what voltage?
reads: 43 V
